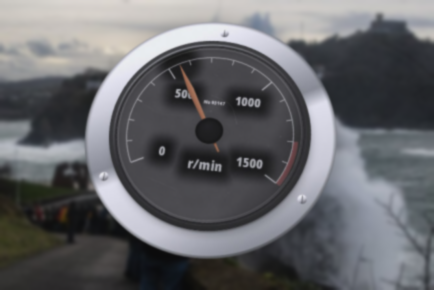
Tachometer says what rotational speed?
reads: 550 rpm
